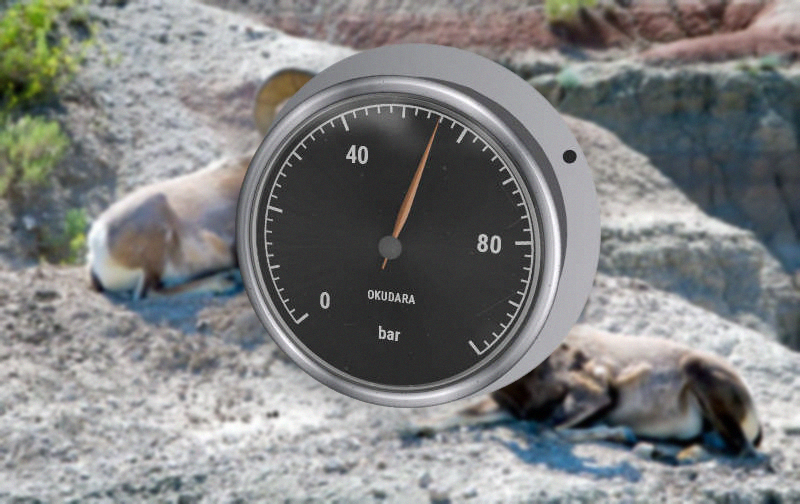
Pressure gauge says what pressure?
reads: 56 bar
